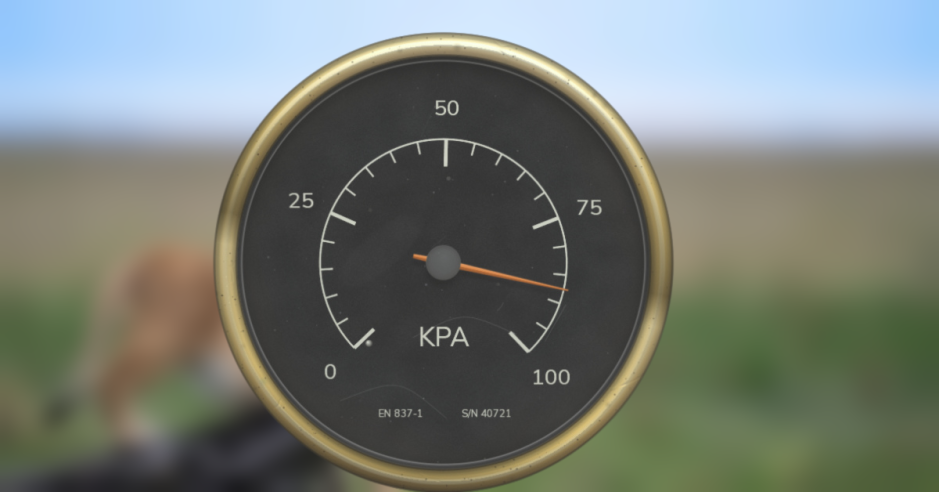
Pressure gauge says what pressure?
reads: 87.5 kPa
